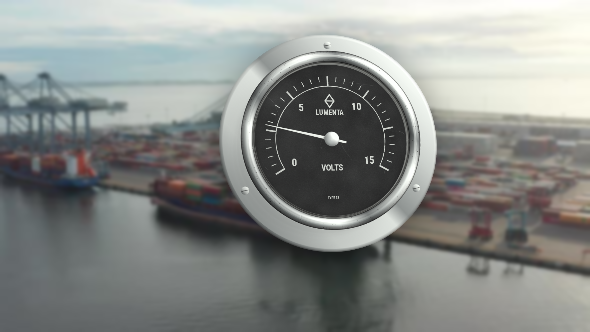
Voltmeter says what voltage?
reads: 2.75 V
